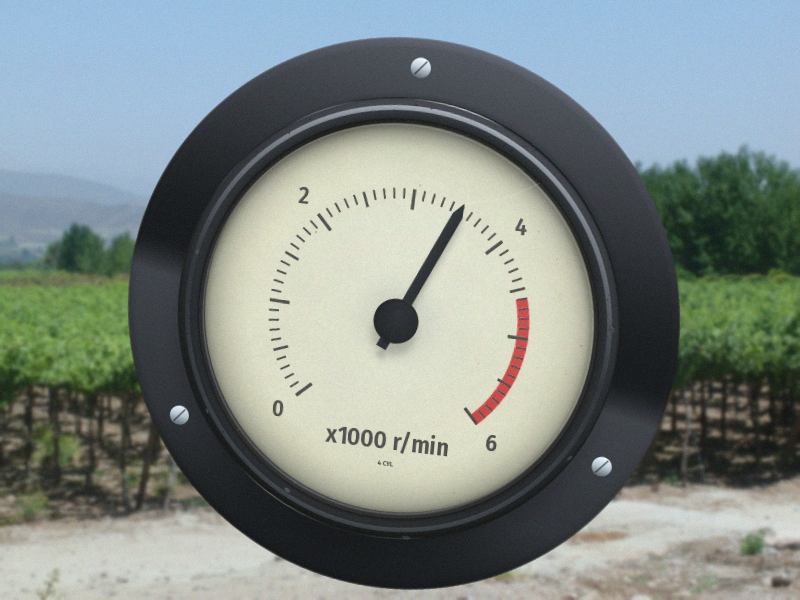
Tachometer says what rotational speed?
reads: 3500 rpm
